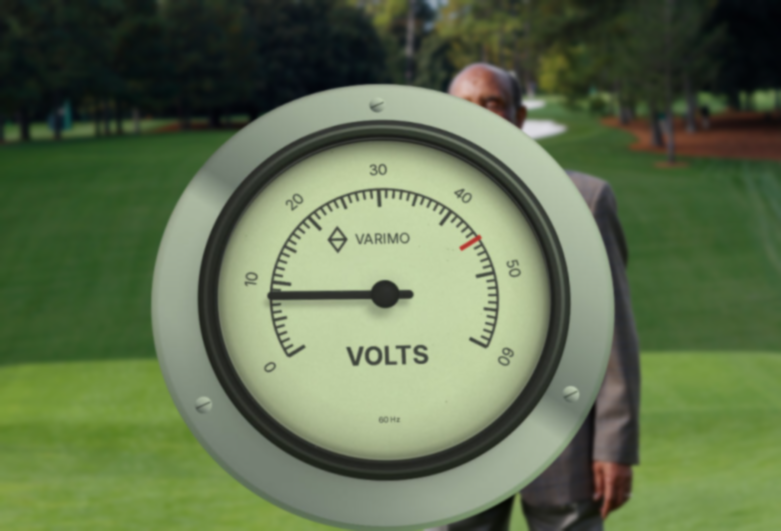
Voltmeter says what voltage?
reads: 8 V
